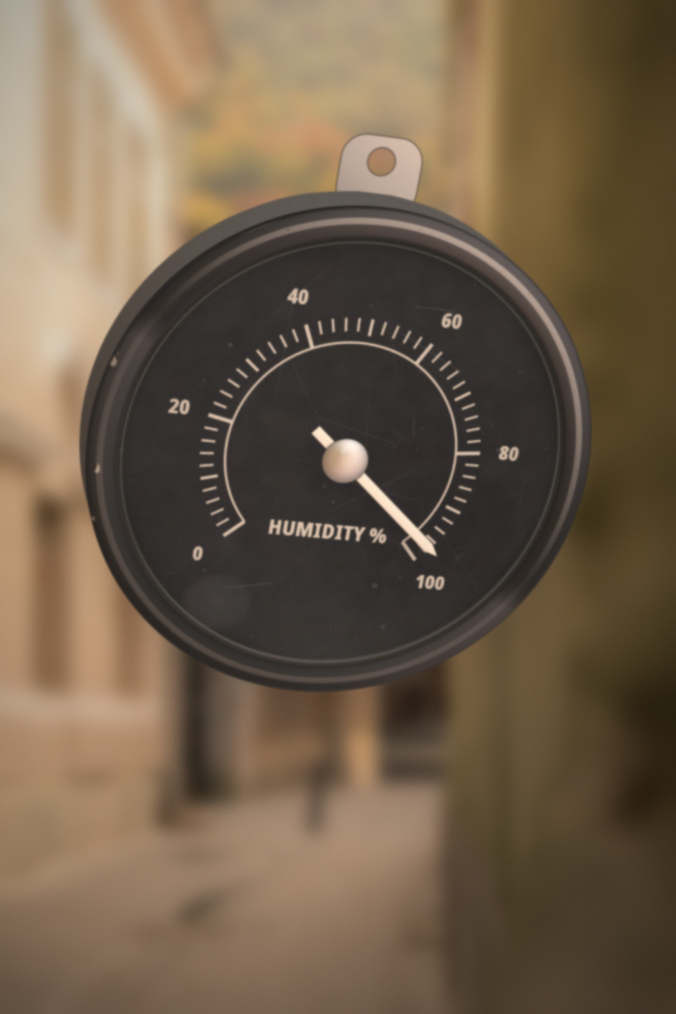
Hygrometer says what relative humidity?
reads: 97 %
